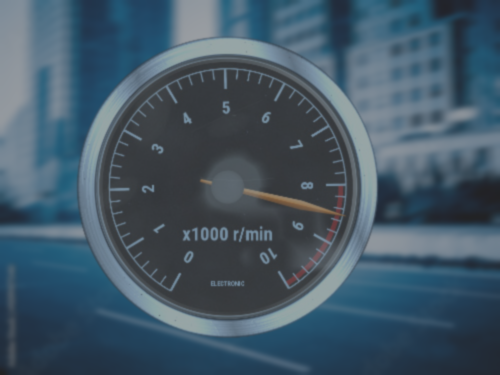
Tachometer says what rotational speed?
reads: 8500 rpm
